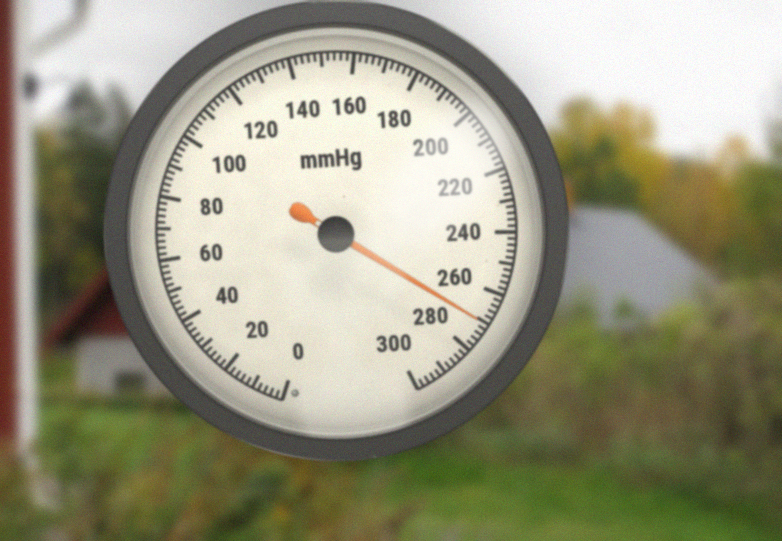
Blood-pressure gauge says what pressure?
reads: 270 mmHg
